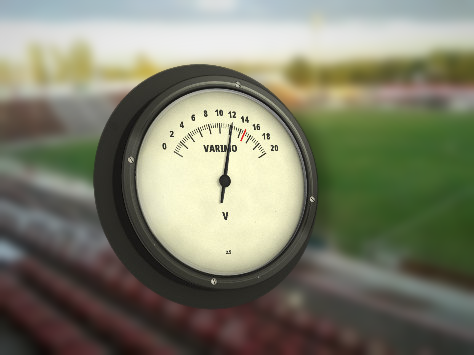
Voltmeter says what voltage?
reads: 12 V
